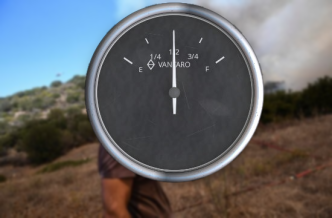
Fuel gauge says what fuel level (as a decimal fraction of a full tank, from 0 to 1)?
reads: 0.5
